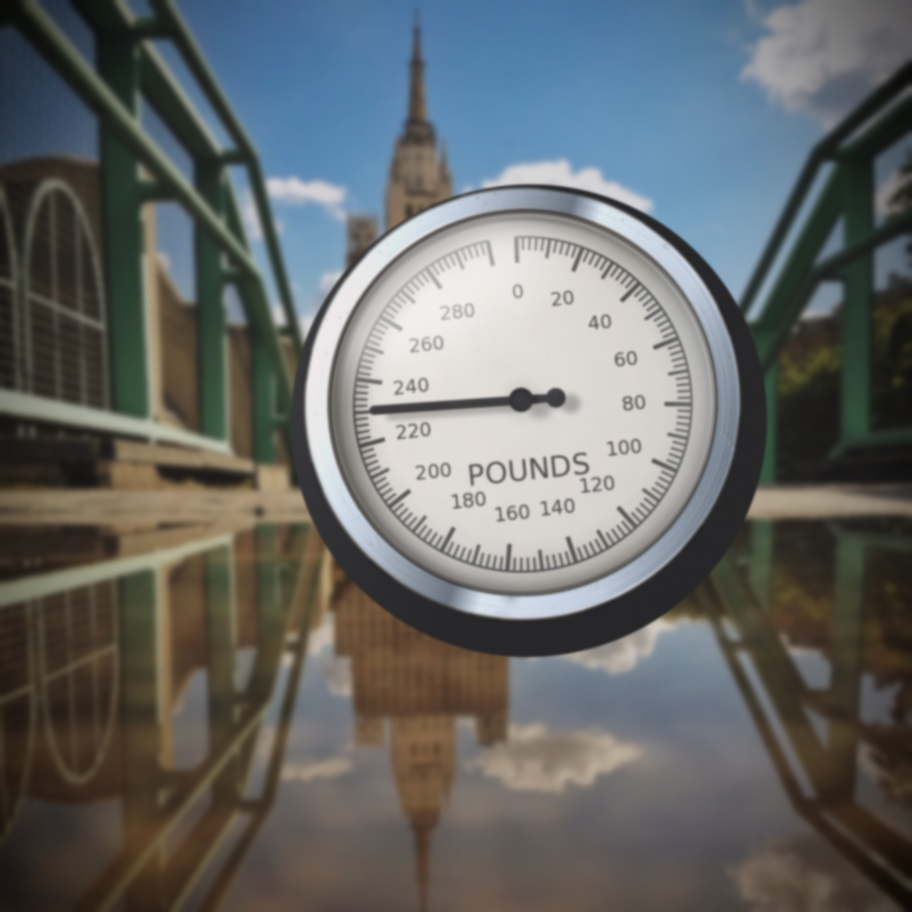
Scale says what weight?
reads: 230 lb
